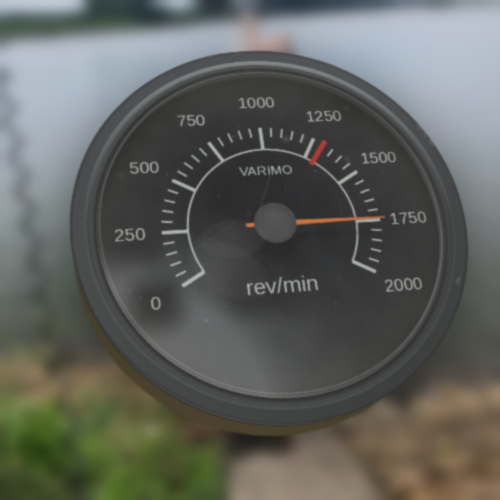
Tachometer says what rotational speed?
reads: 1750 rpm
